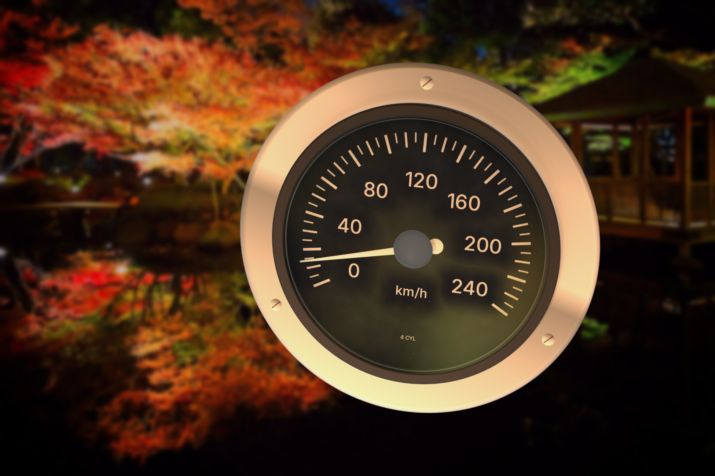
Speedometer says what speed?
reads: 15 km/h
